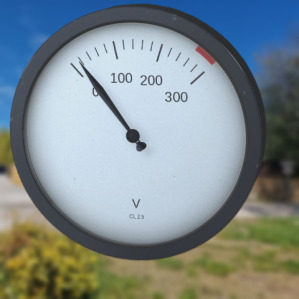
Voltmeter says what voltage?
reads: 20 V
